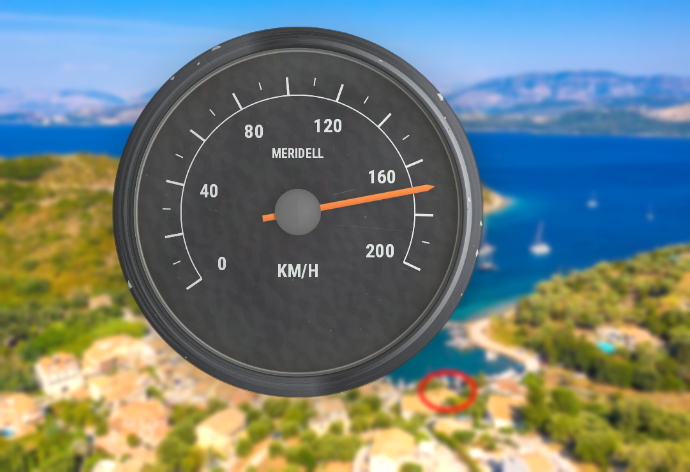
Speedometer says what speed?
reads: 170 km/h
